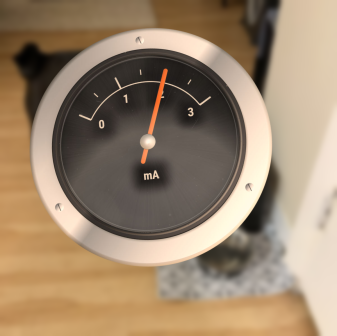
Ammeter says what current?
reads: 2 mA
